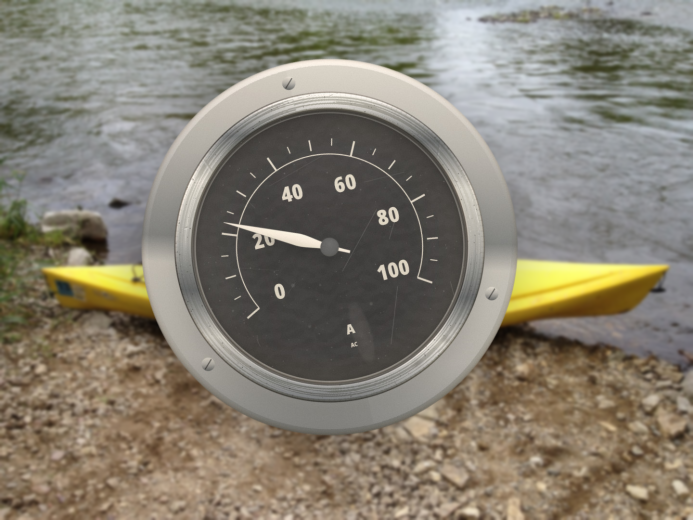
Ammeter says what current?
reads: 22.5 A
